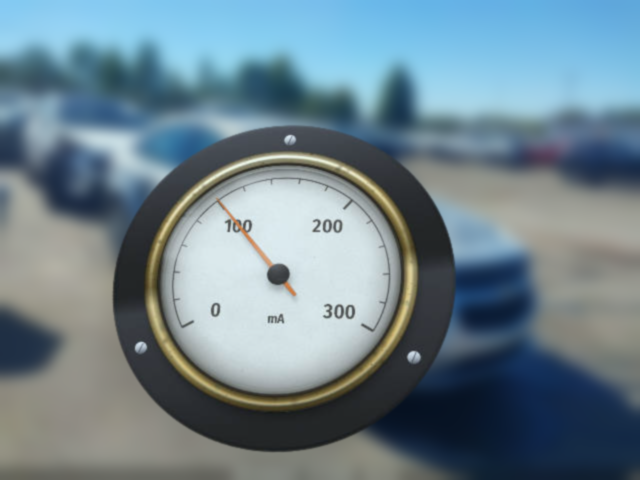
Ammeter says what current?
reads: 100 mA
